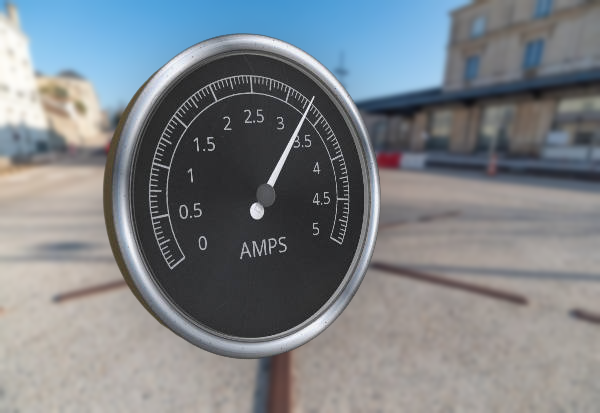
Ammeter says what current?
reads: 3.25 A
